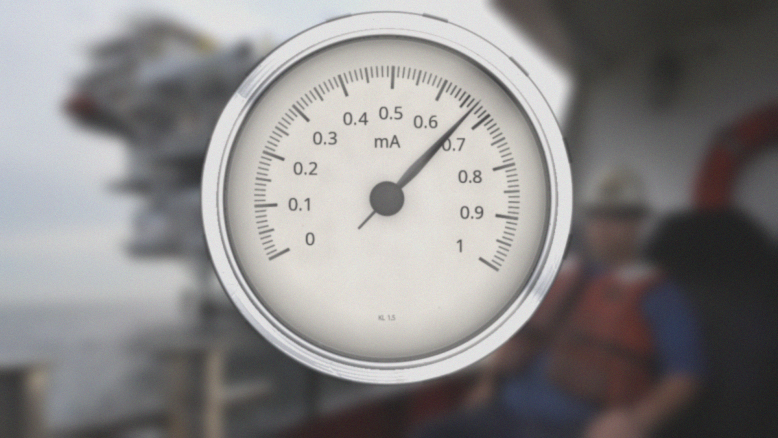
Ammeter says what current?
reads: 0.67 mA
